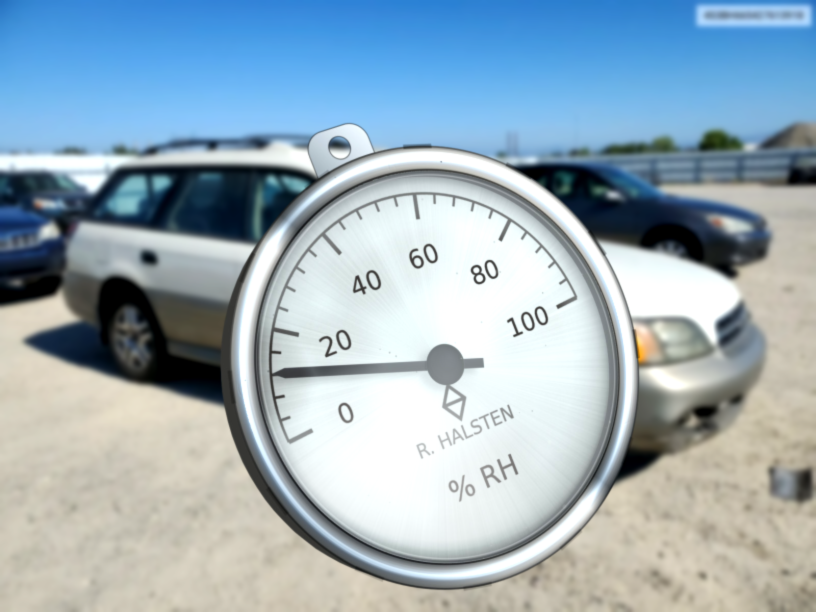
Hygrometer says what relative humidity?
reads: 12 %
